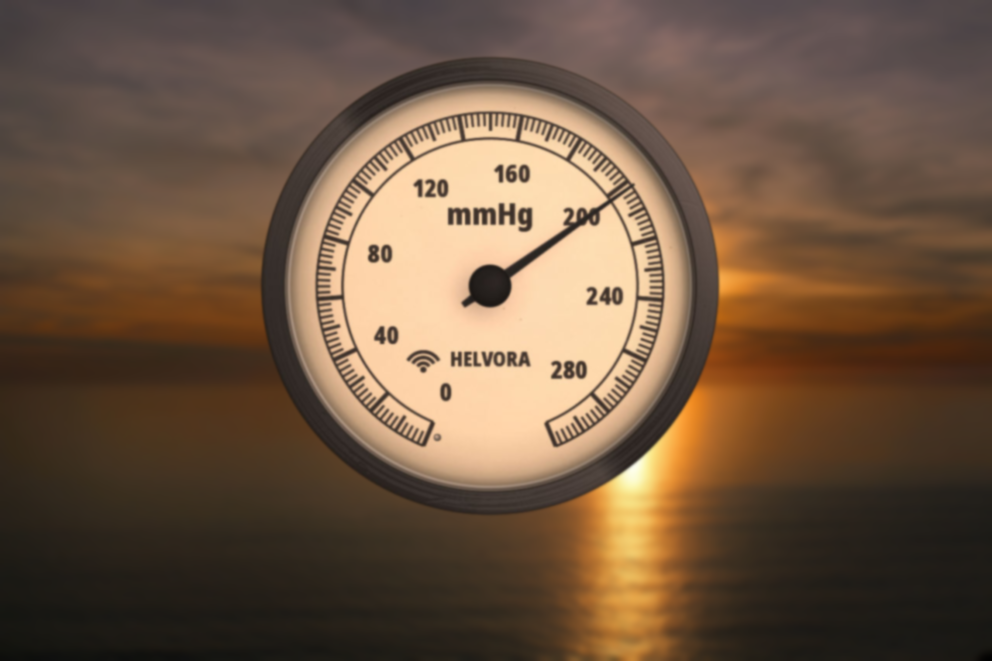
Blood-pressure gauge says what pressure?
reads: 202 mmHg
